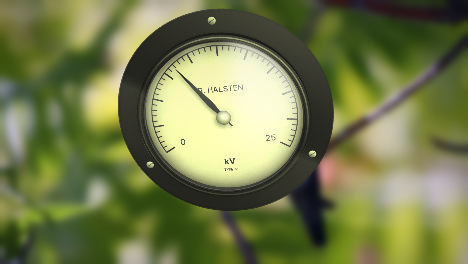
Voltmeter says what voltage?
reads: 8.5 kV
